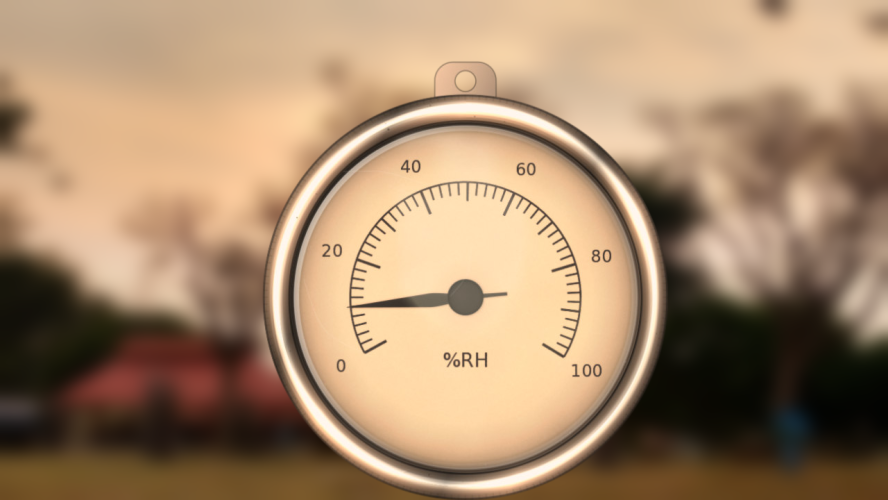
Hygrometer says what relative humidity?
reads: 10 %
